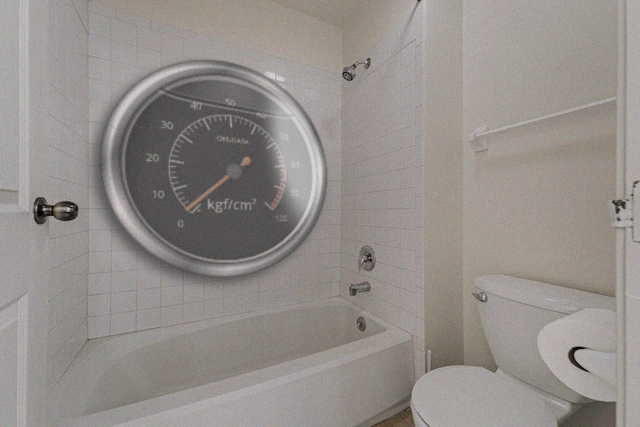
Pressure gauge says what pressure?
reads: 2 kg/cm²
